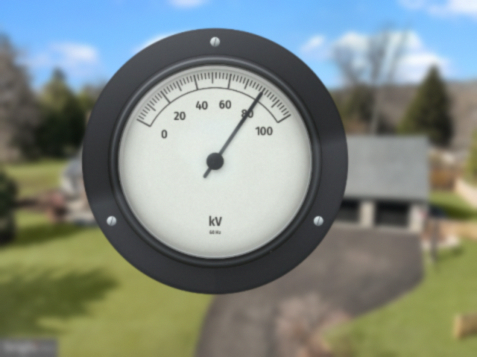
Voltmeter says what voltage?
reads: 80 kV
